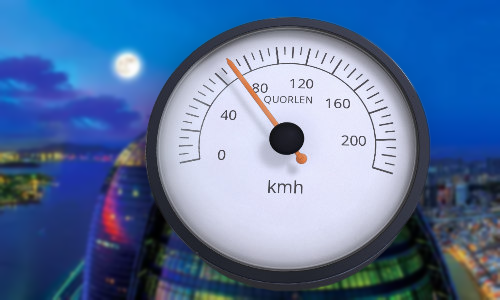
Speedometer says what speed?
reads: 70 km/h
